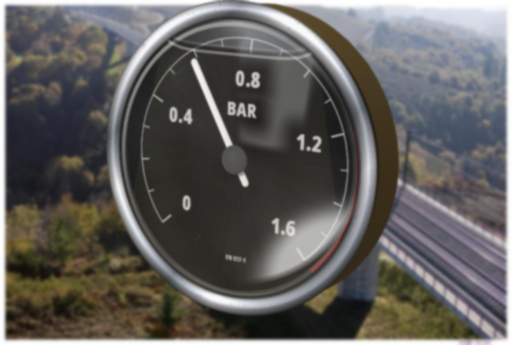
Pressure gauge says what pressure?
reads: 0.6 bar
